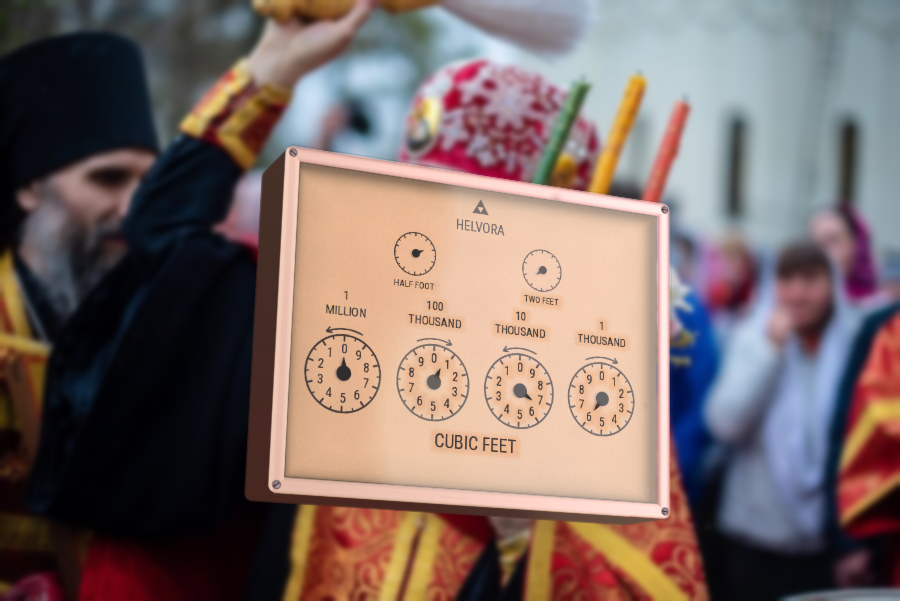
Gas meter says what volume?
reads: 6600 ft³
